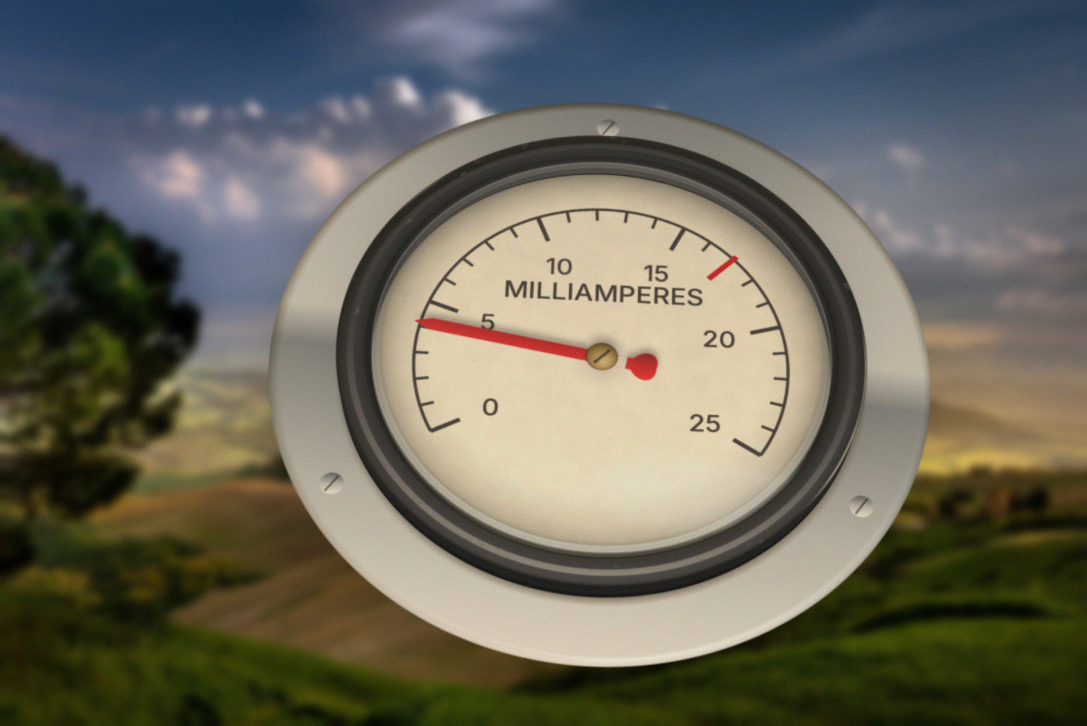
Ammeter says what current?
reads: 4 mA
